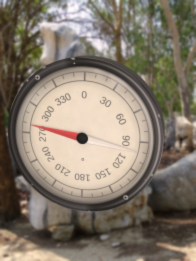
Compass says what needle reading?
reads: 280 °
